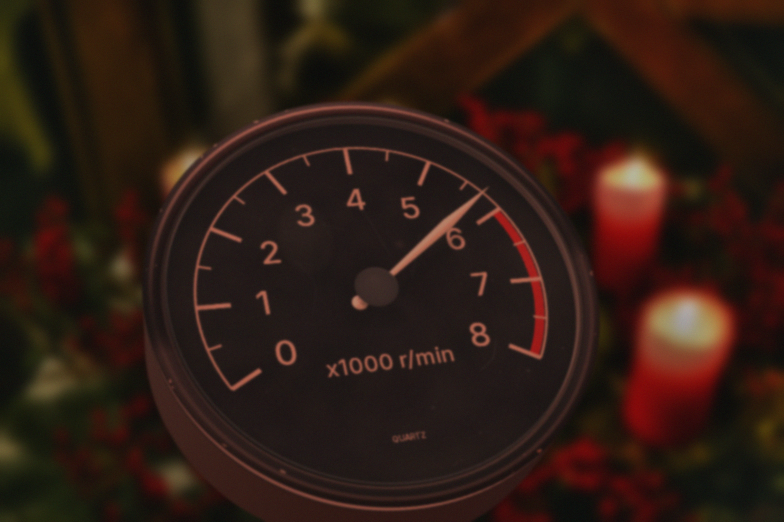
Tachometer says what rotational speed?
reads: 5750 rpm
